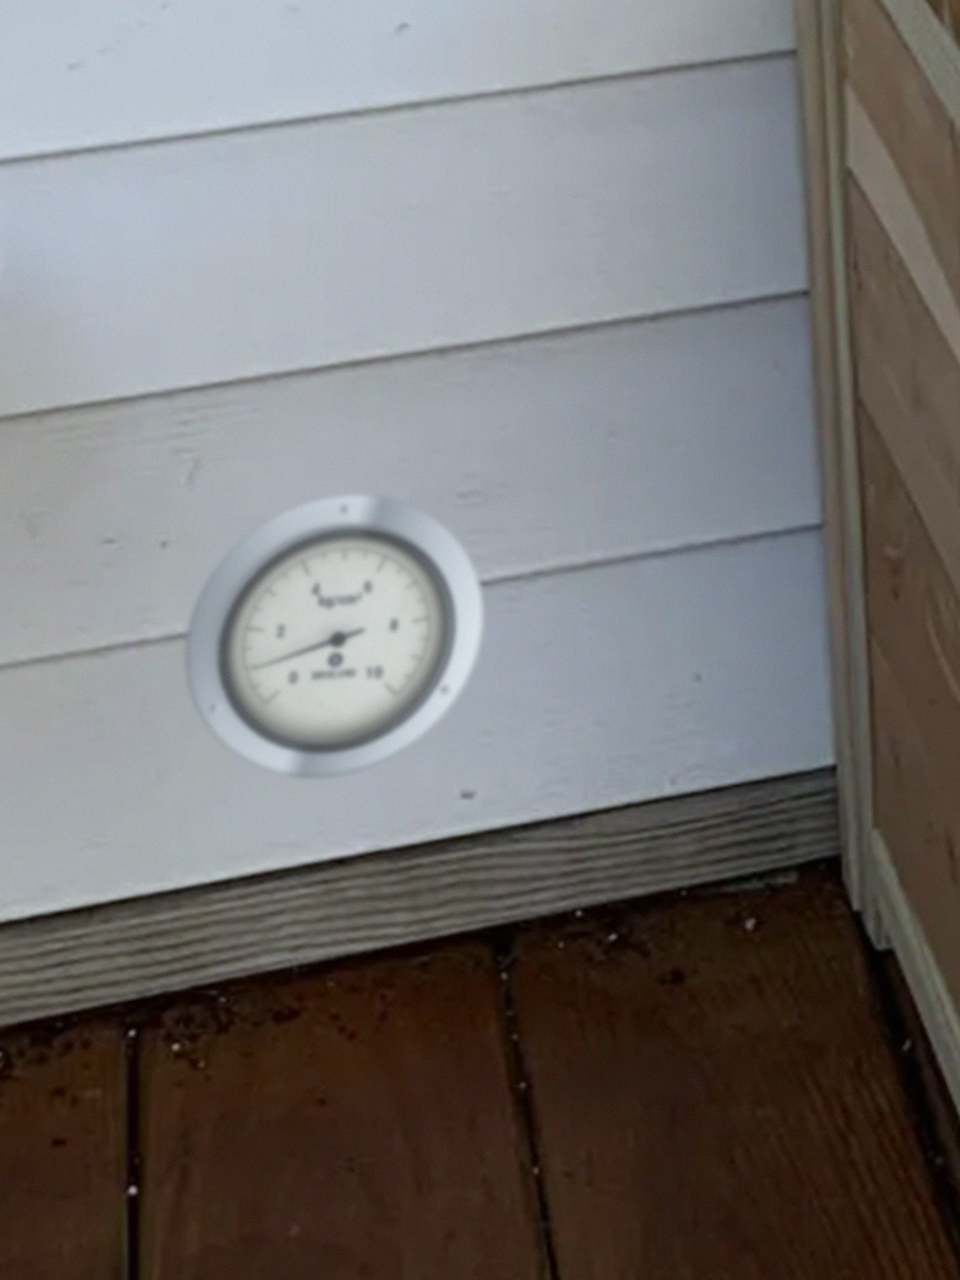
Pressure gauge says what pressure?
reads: 1 kg/cm²
